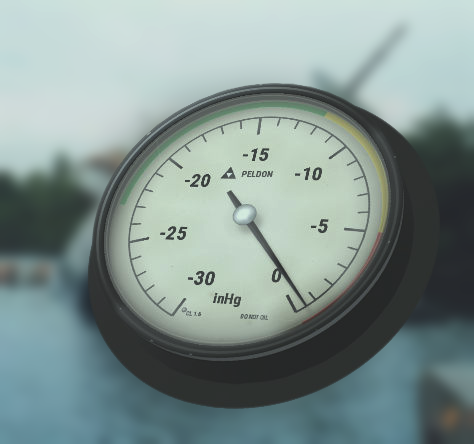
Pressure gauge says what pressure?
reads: -0.5 inHg
